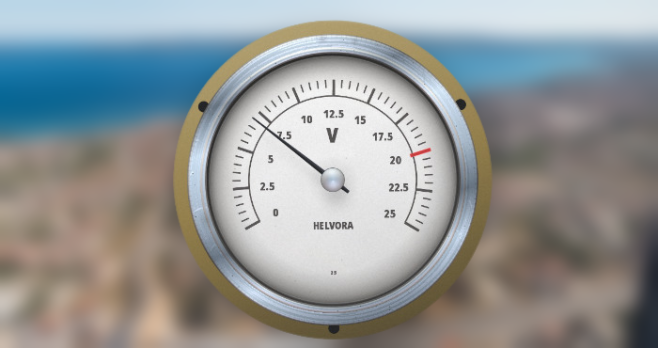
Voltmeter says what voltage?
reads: 7 V
